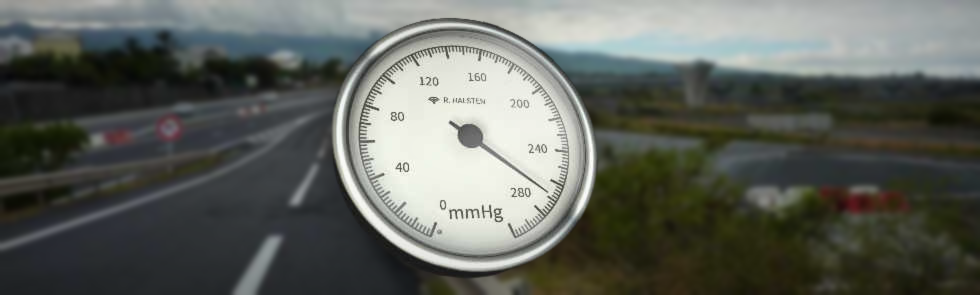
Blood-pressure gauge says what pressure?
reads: 270 mmHg
